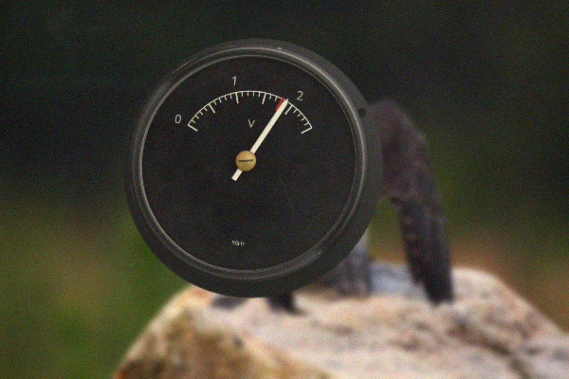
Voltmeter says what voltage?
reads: 1.9 V
